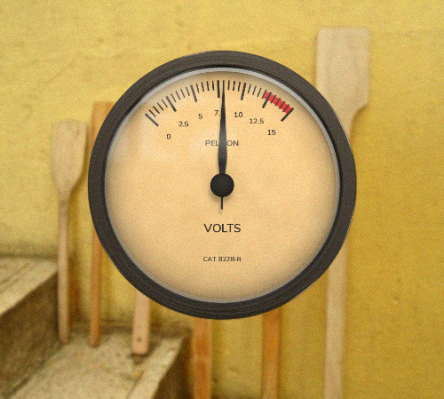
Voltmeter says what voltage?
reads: 8 V
